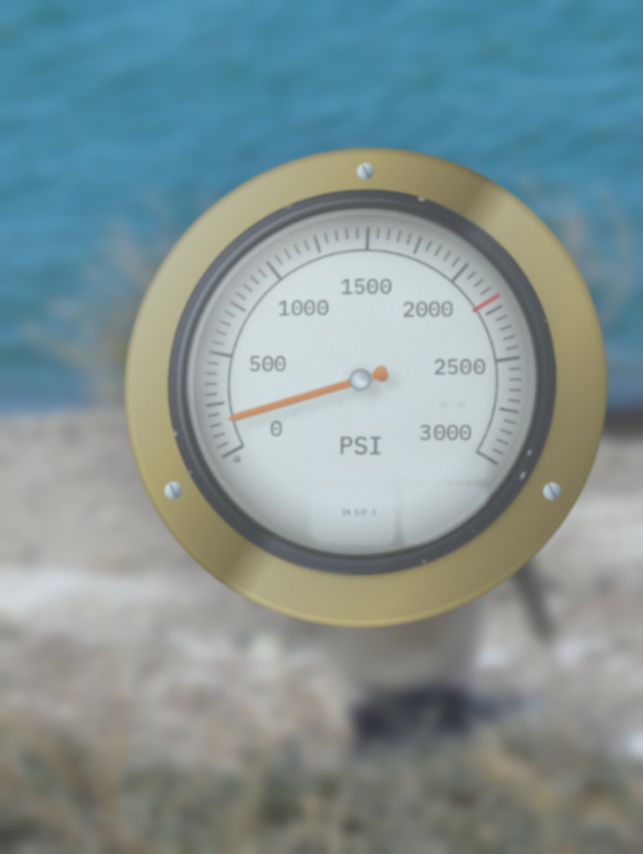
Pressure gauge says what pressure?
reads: 150 psi
